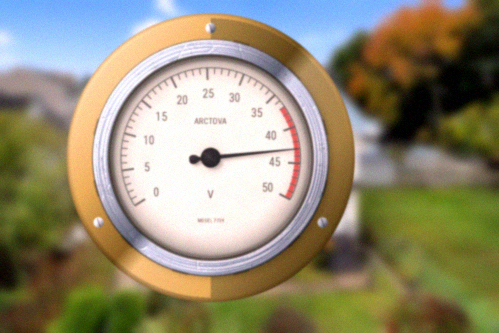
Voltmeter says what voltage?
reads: 43 V
